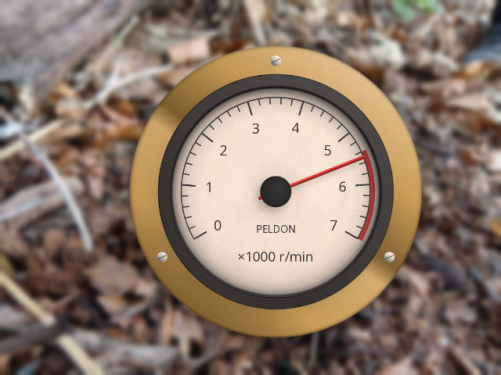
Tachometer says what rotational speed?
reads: 5500 rpm
